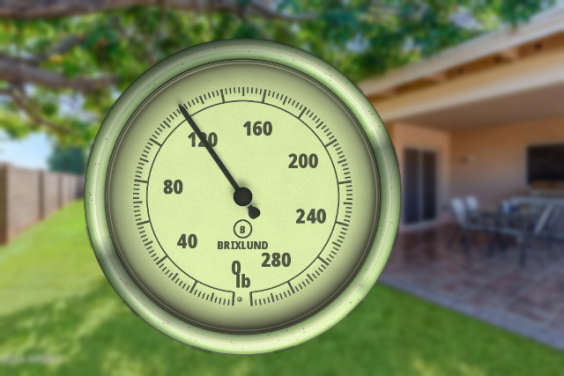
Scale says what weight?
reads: 120 lb
